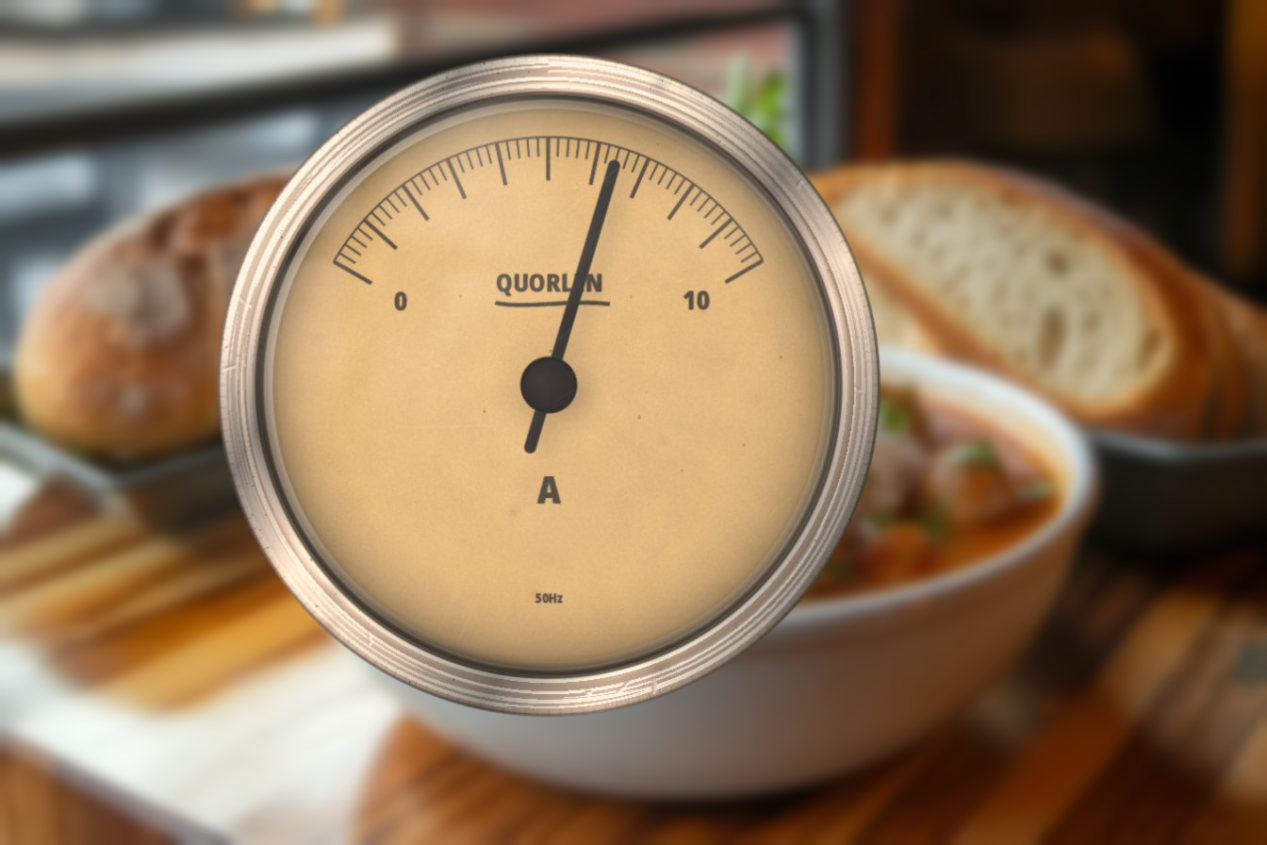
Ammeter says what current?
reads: 6.4 A
